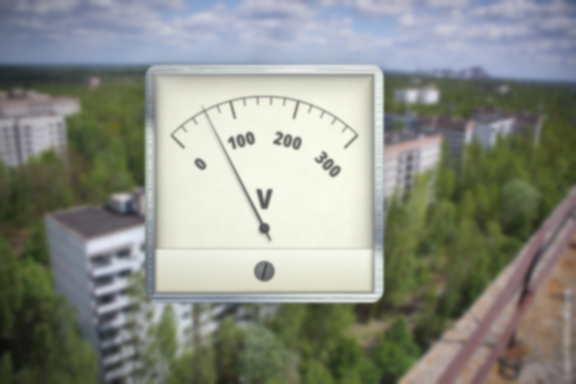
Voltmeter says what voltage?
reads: 60 V
